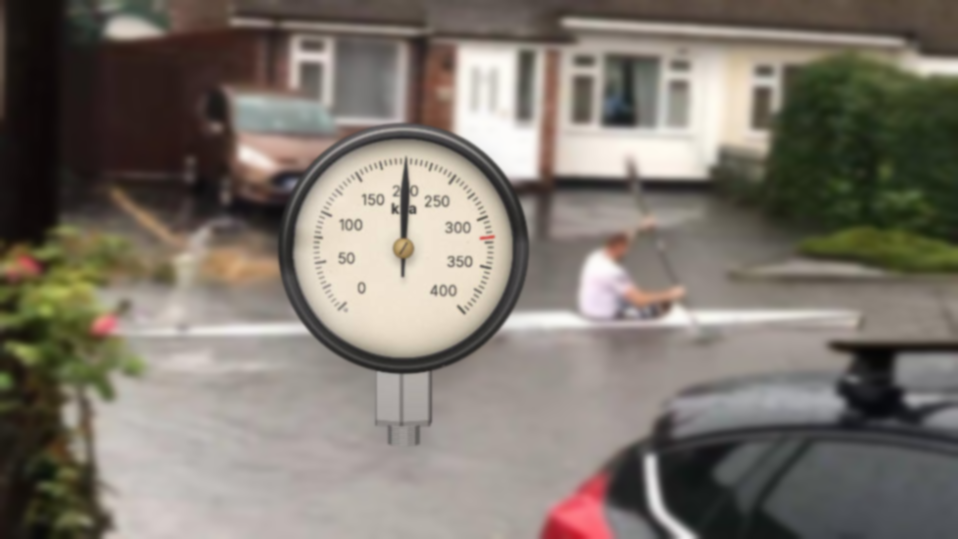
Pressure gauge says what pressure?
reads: 200 kPa
